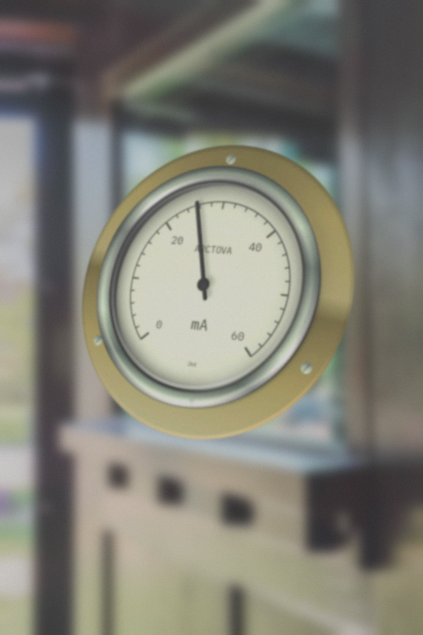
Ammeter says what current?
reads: 26 mA
